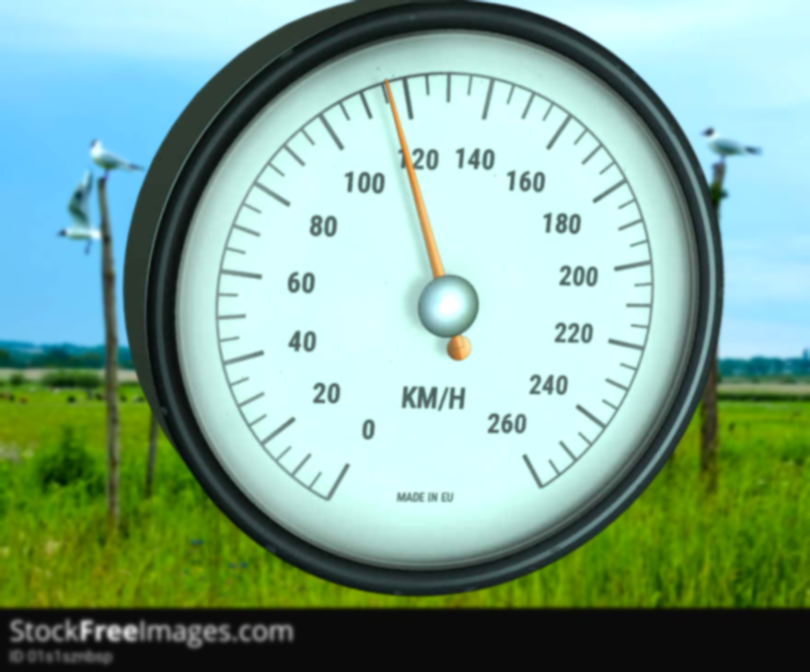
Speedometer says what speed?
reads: 115 km/h
